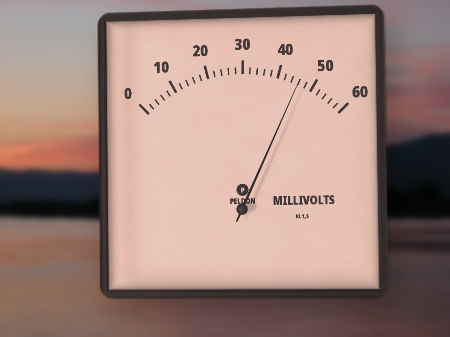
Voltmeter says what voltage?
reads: 46 mV
